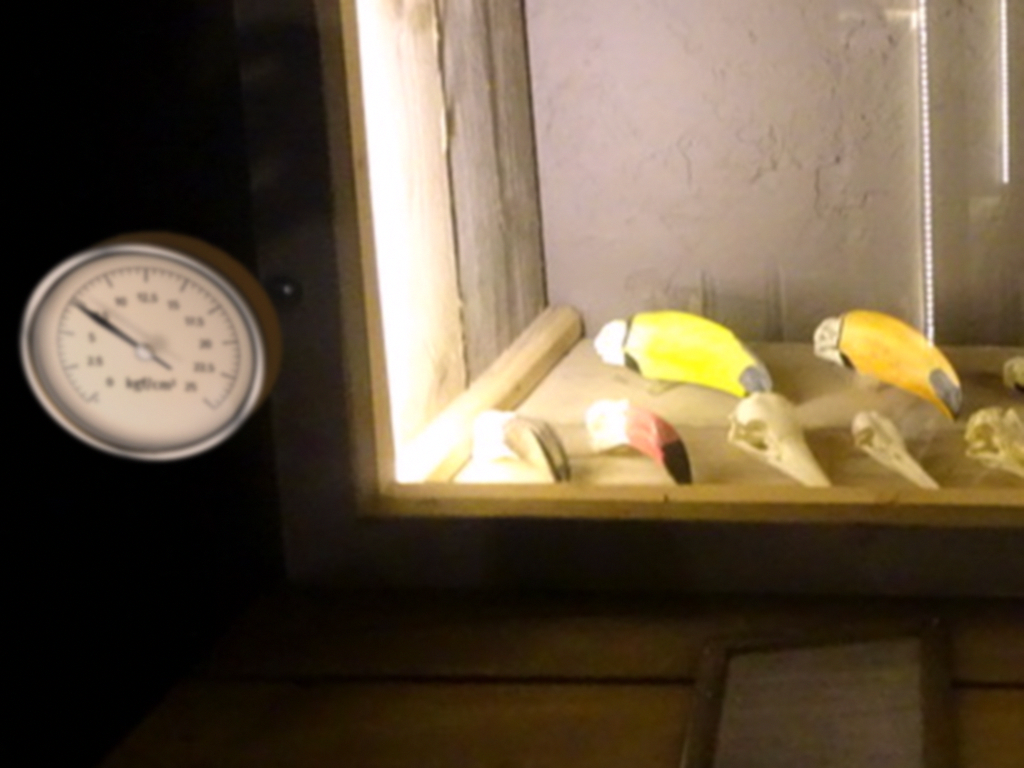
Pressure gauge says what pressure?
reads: 7.5 kg/cm²
